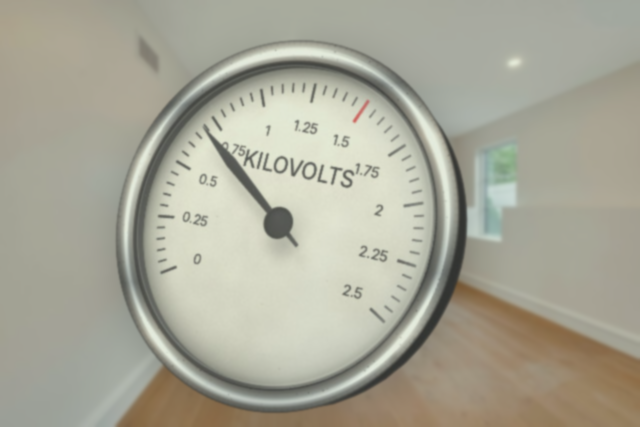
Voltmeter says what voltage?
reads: 0.7 kV
